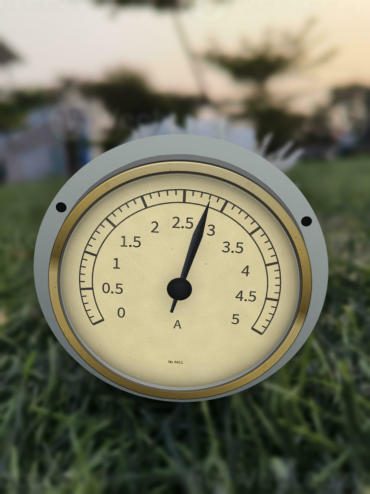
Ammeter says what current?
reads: 2.8 A
